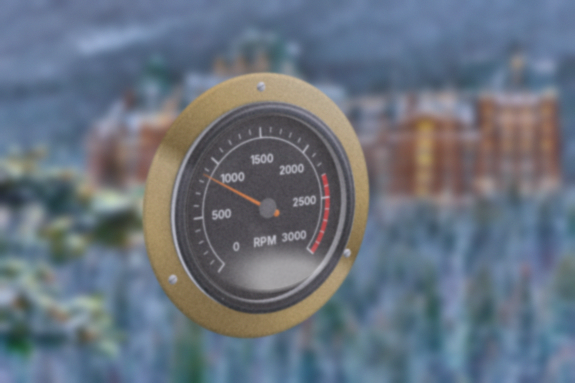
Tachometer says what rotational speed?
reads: 850 rpm
